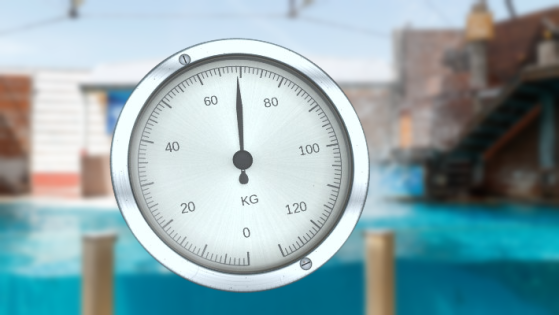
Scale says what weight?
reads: 69 kg
